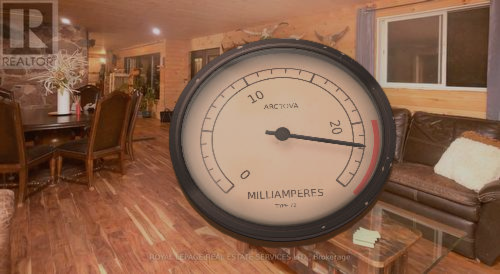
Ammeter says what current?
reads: 22 mA
